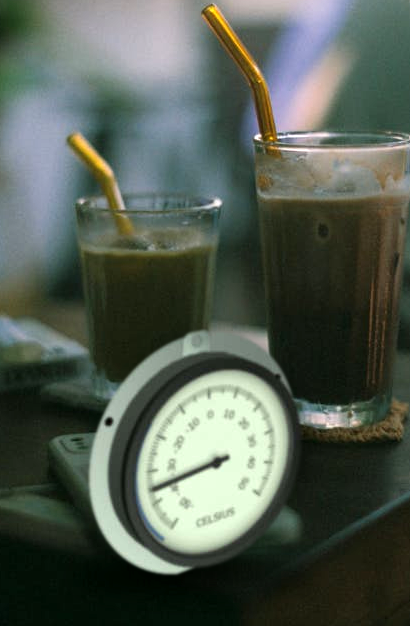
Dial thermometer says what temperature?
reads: -35 °C
